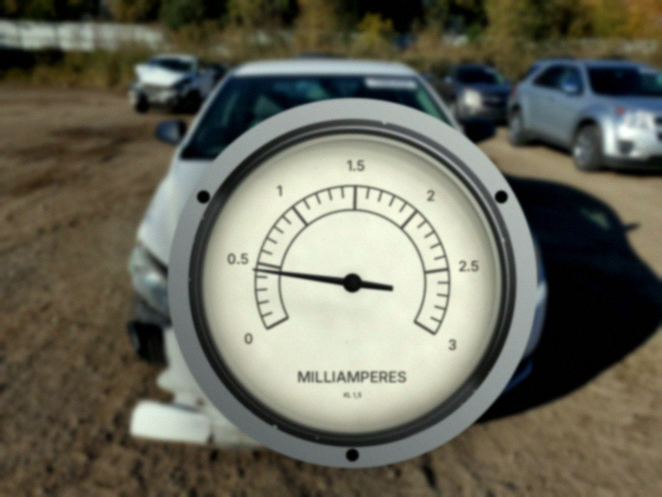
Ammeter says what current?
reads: 0.45 mA
